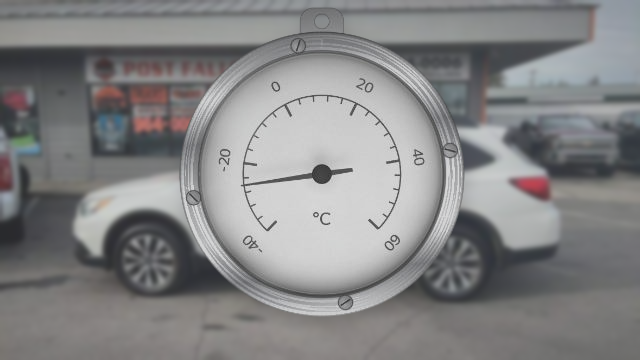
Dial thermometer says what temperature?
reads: -26 °C
